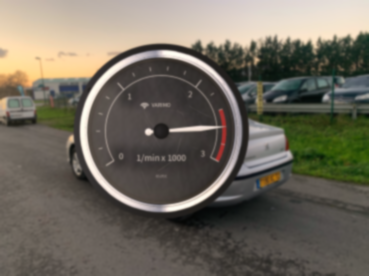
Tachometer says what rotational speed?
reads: 2600 rpm
